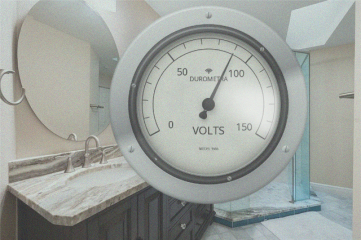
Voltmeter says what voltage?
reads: 90 V
